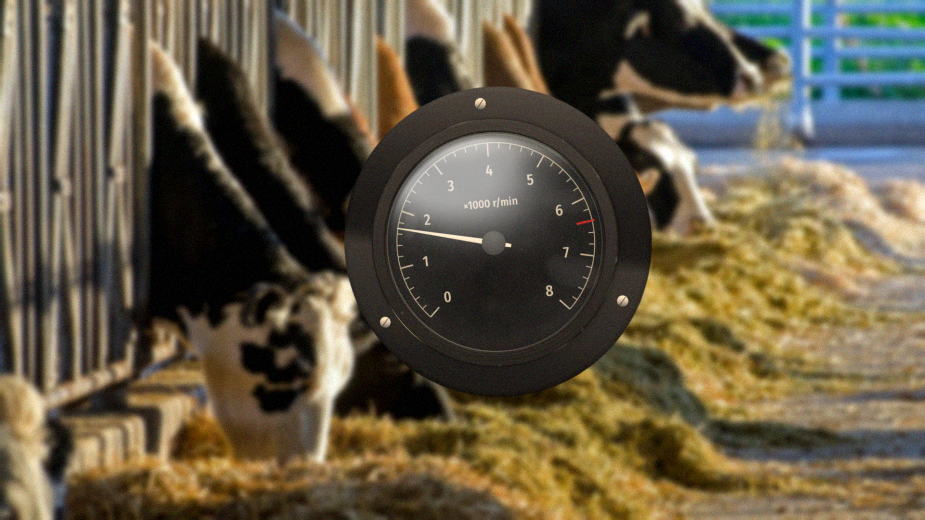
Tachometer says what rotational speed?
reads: 1700 rpm
